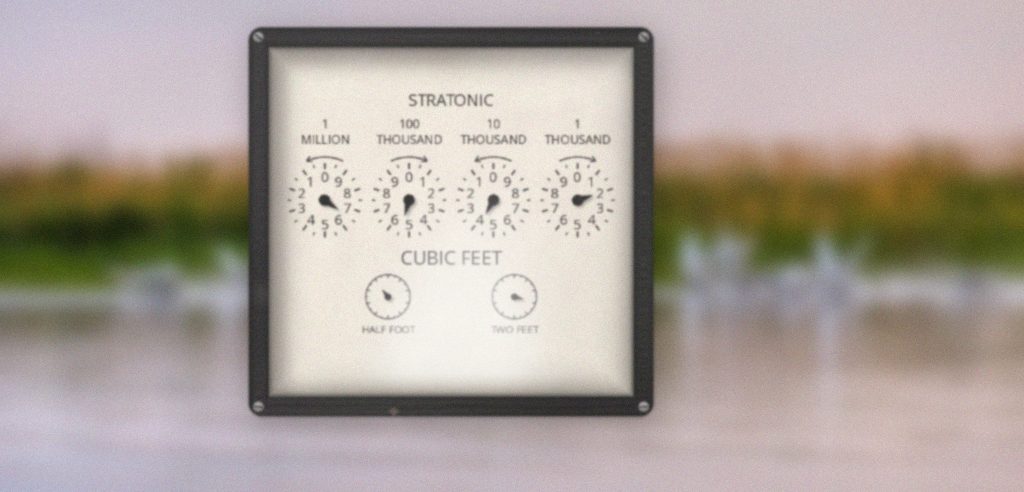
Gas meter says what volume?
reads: 654200 ft³
